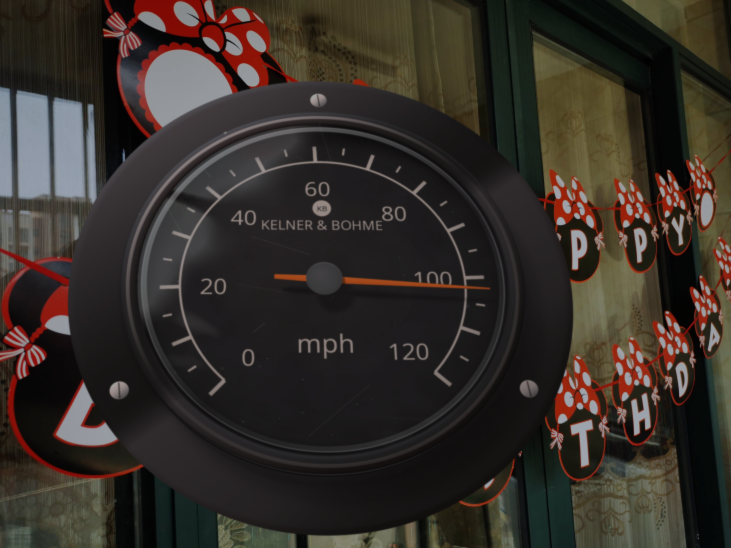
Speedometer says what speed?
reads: 102.5 mph
